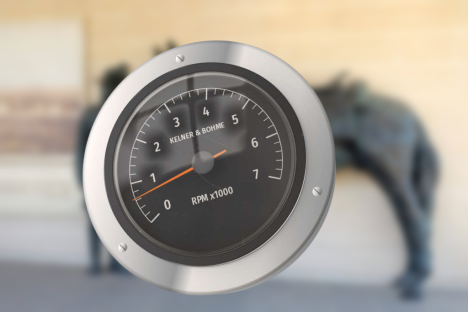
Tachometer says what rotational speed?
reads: 600 rpm
